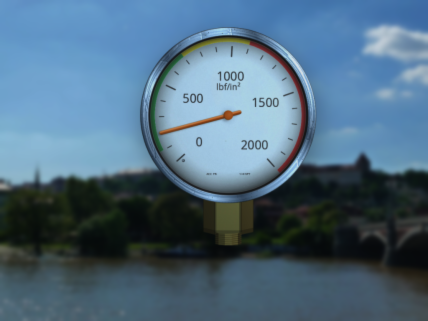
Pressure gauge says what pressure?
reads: 200 psi
